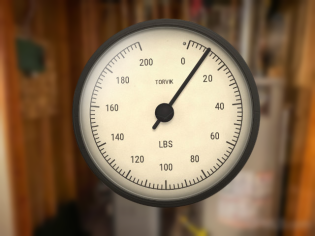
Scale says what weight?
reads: 10 lb
